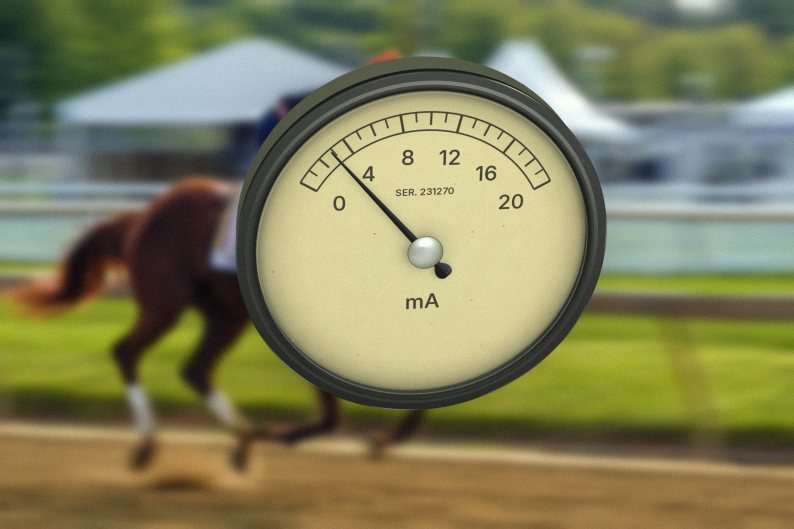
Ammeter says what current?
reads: 3 mA
